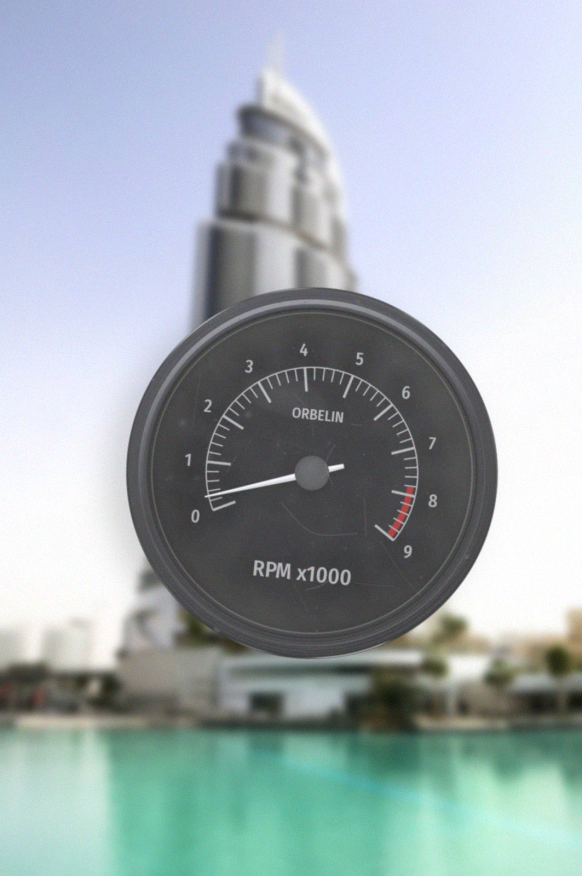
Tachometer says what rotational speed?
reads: 300 rpm
